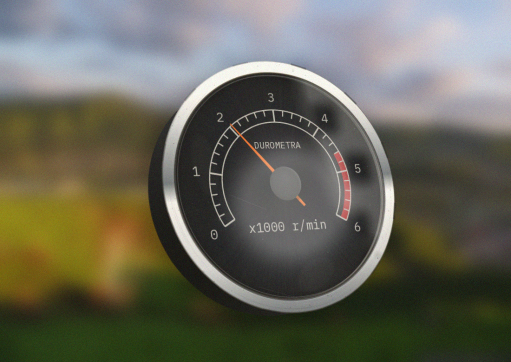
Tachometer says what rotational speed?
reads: 2000 rpm
